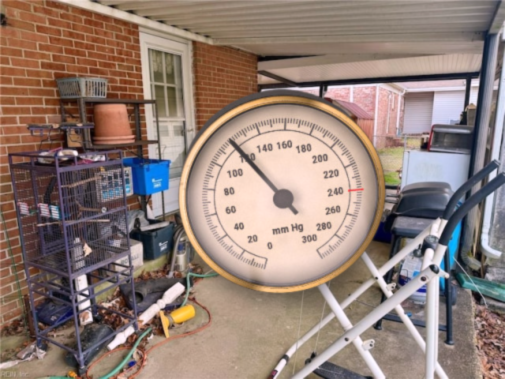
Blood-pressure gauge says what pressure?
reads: 120 mmHg
